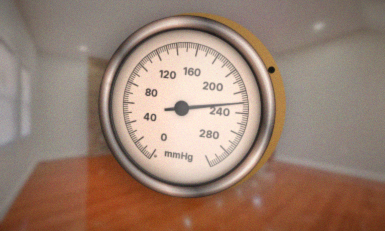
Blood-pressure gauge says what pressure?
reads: 230 mmHg
